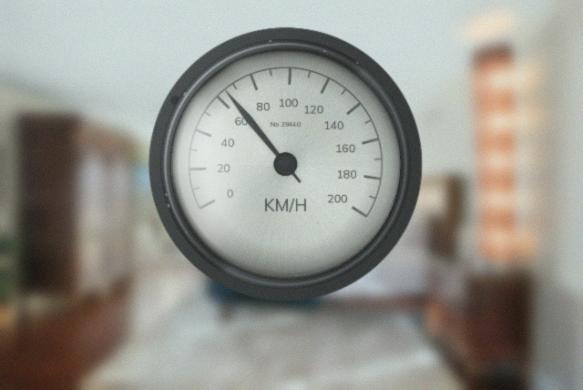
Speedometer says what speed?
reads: 65 km/h
